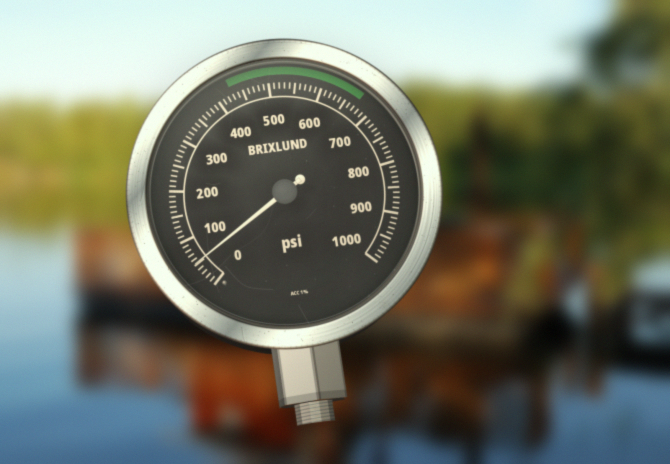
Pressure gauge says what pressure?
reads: 50 psi
